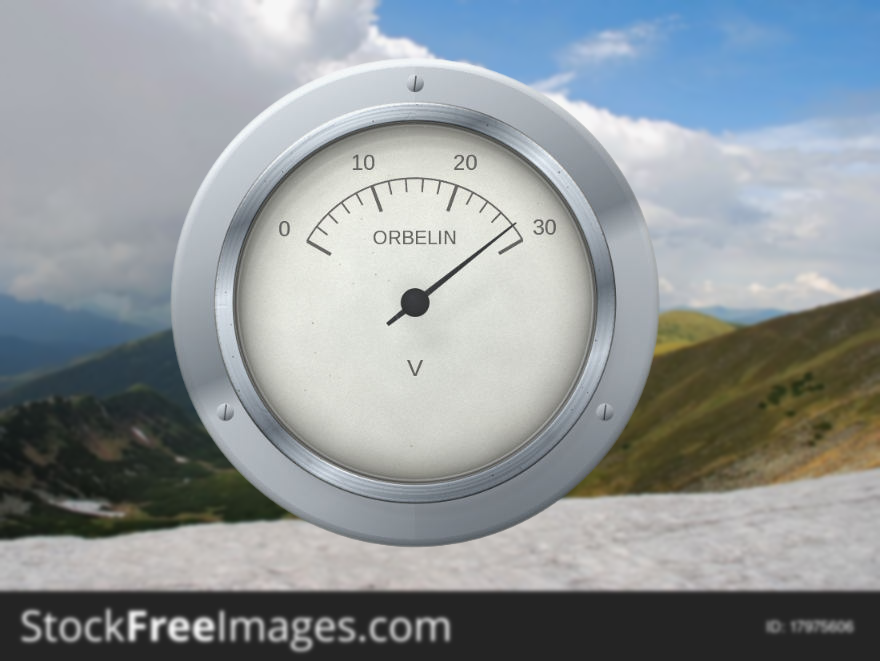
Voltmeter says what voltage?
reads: 28 V
